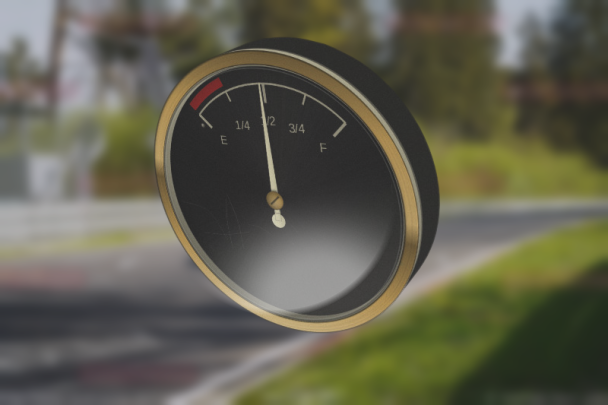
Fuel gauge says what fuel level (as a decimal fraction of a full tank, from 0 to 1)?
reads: 0.5
